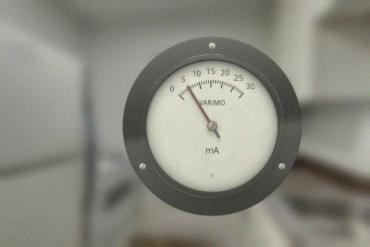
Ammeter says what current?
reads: 5 mA
